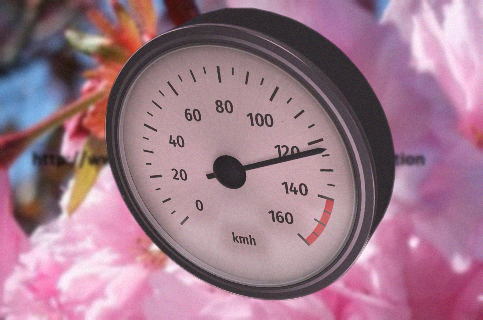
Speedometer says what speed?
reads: 122.5 km/h
